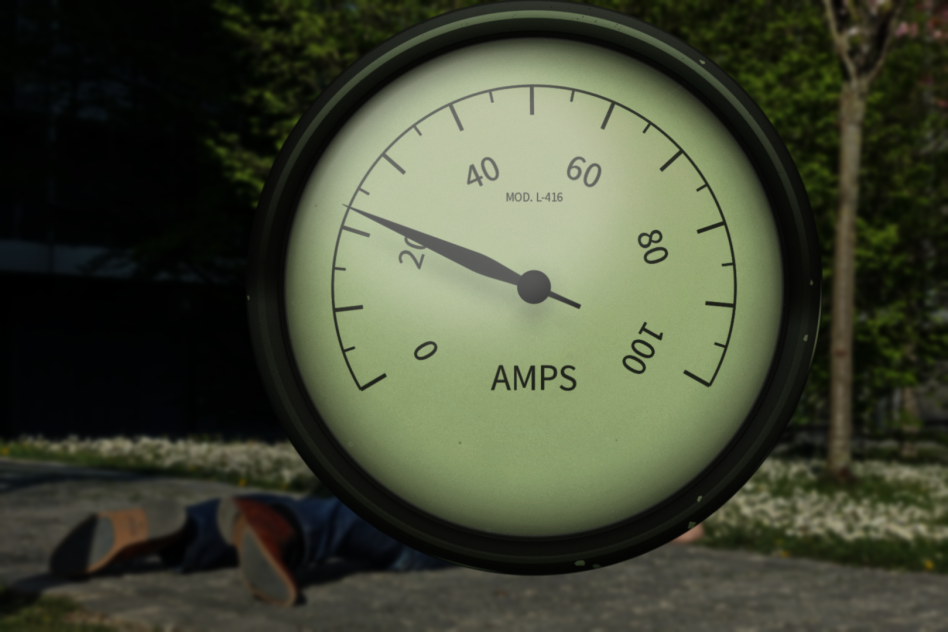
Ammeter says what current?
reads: 22.5 A
